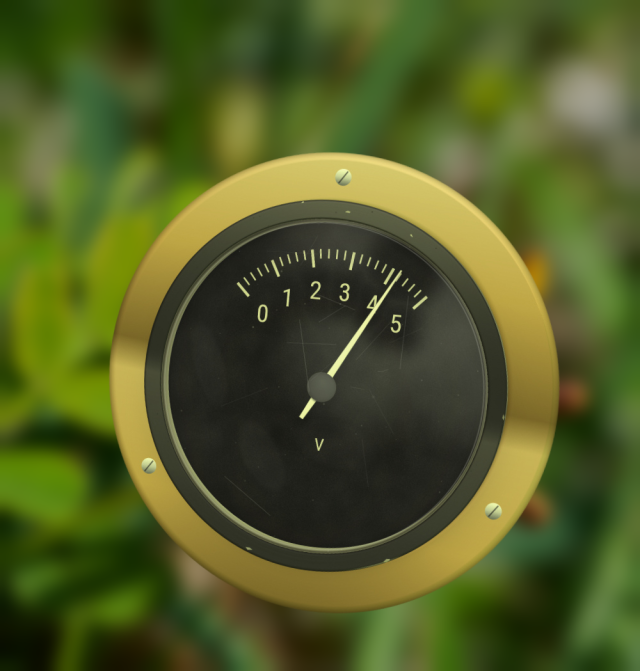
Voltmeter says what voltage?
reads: 4.2 V
